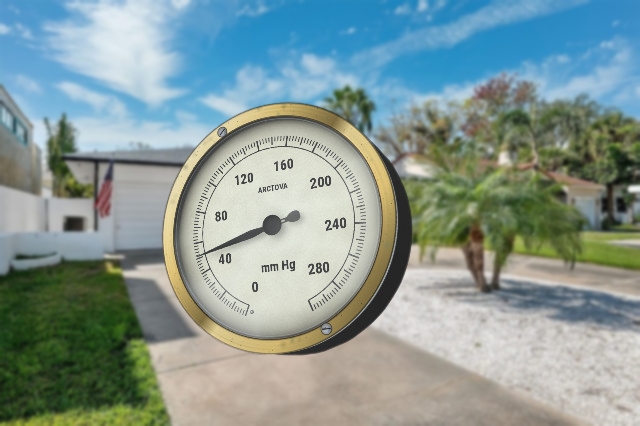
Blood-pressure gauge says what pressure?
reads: 50 mmHg
